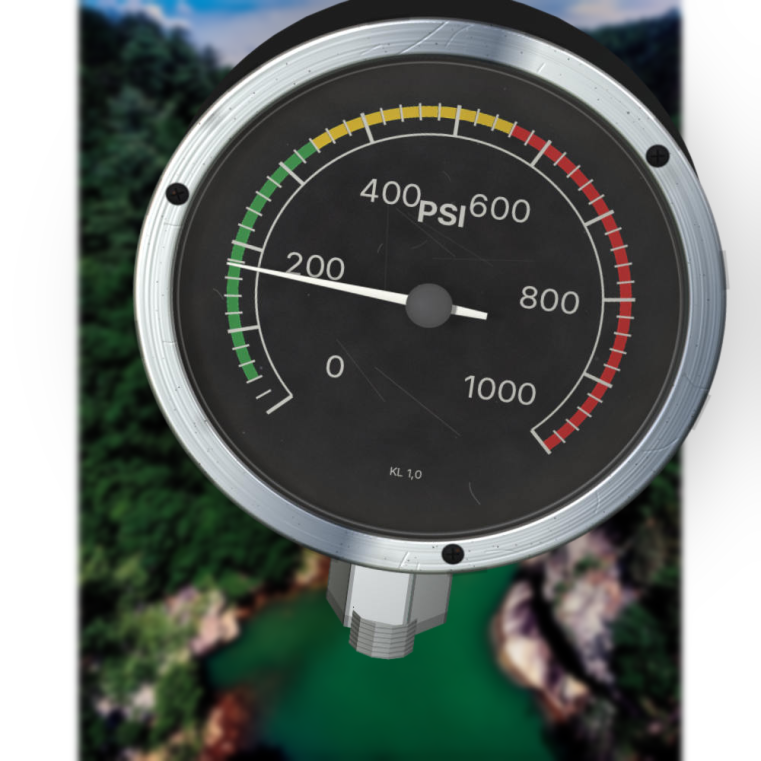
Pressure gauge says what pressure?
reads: 180 psi
